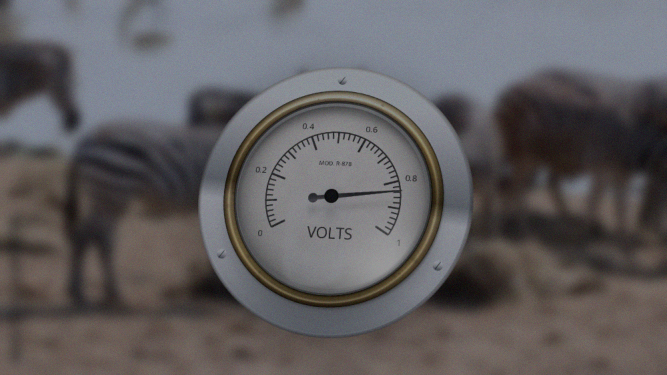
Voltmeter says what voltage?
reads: 0.84 V
